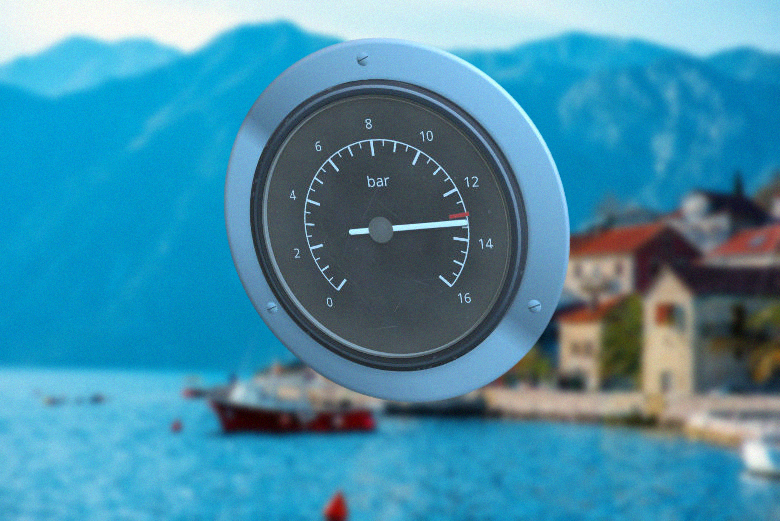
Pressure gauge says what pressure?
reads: 13.25 bar
